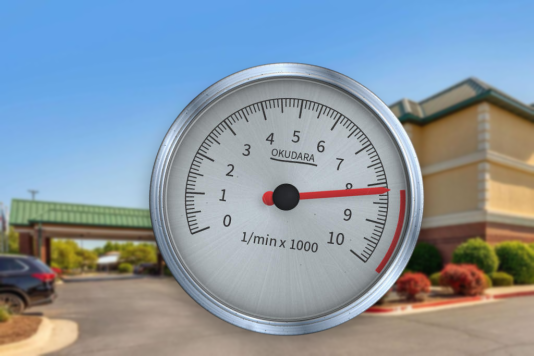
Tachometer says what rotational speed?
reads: 8200 rpm
